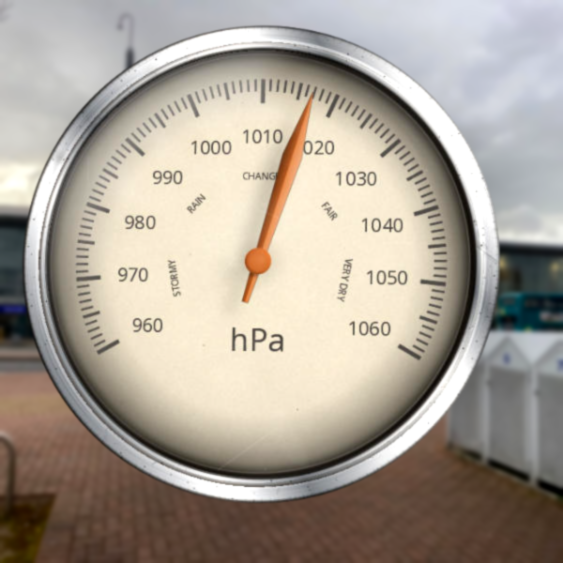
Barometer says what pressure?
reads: 1017 hPa
